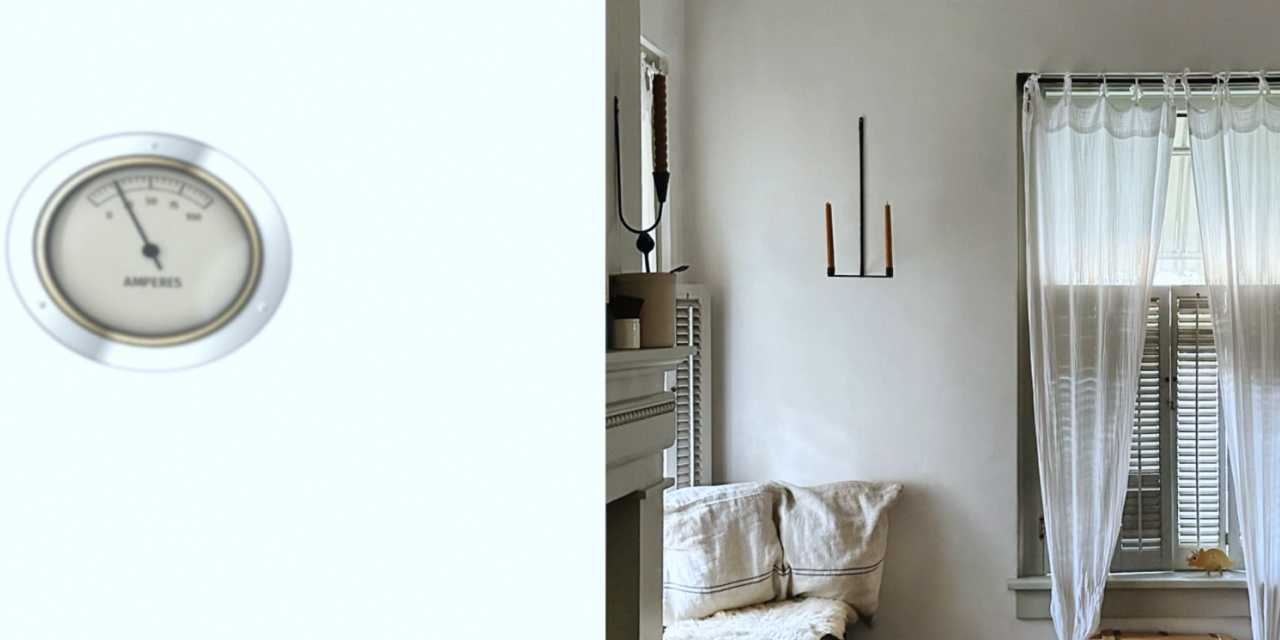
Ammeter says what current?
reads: 25 A
